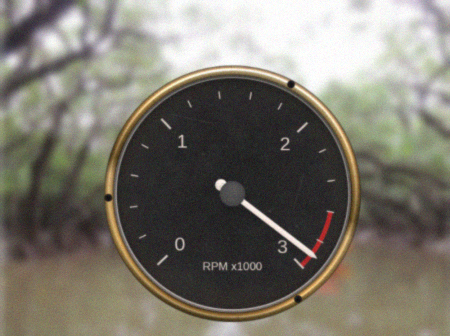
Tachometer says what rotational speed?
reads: 2900 rpm
